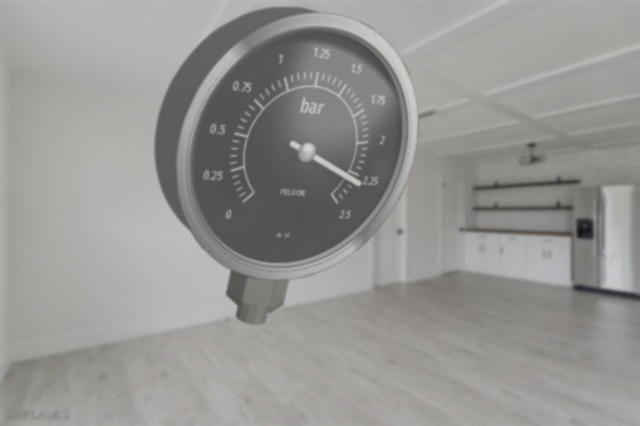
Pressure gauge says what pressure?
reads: 2.3 bar
